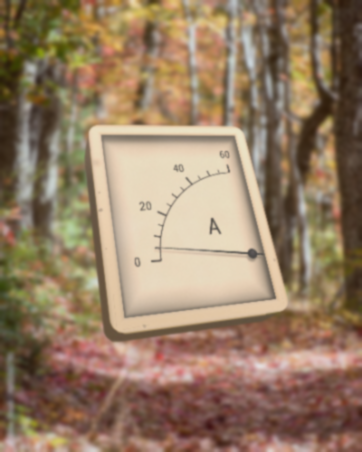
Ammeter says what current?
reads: 5 A
